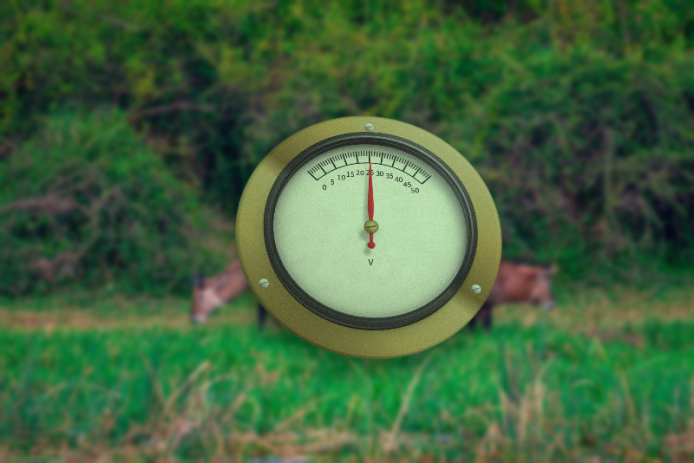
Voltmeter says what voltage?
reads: 25 V
